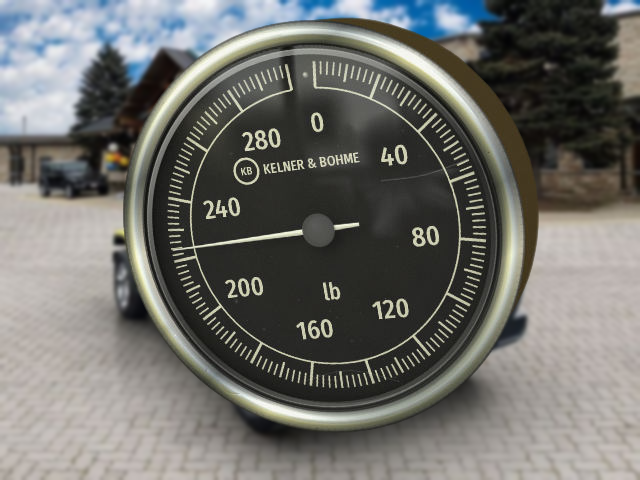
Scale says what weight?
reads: 224 lb
